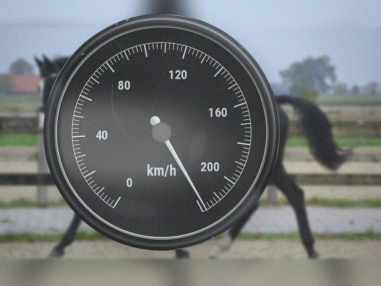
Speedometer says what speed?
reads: 218 km/h
